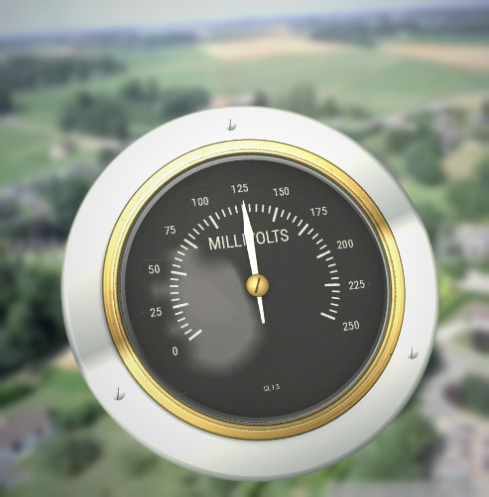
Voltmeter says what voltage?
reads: 125 mV
